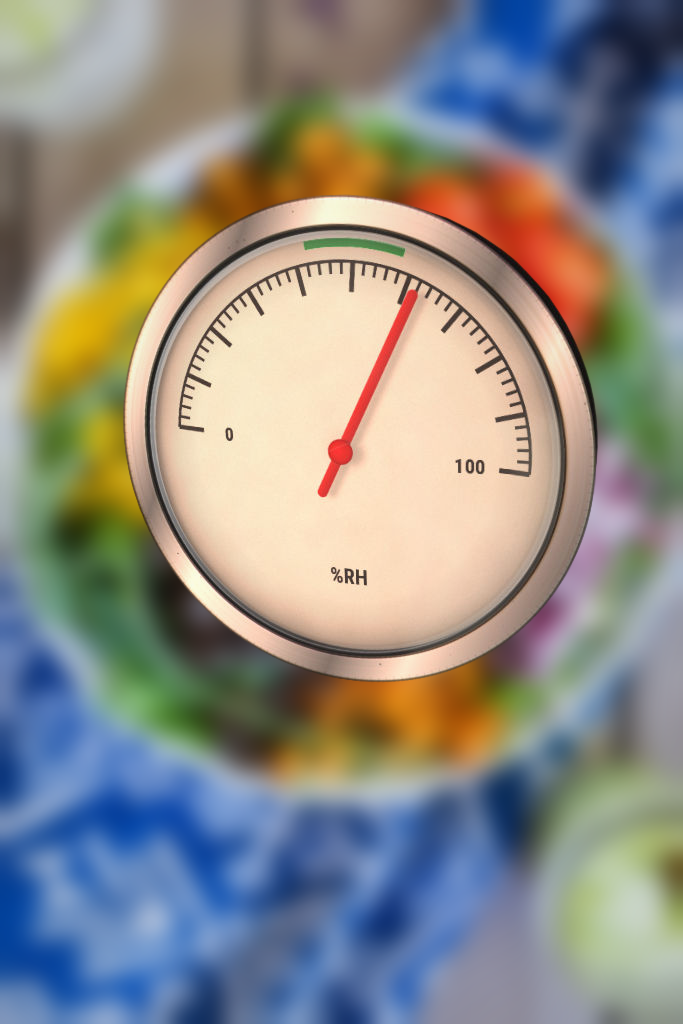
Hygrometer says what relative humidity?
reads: 62 %
